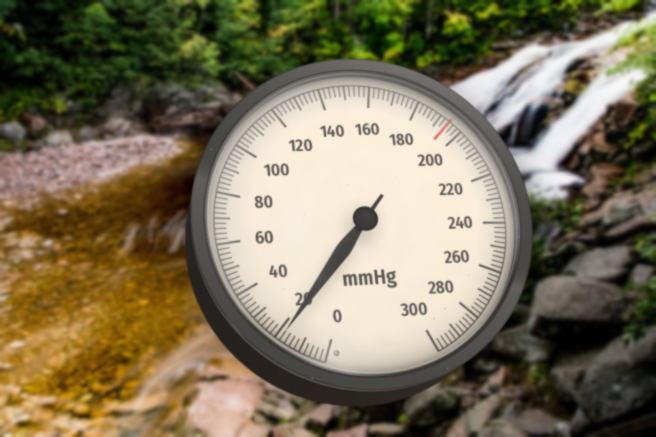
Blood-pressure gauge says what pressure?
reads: 18 mmHg
